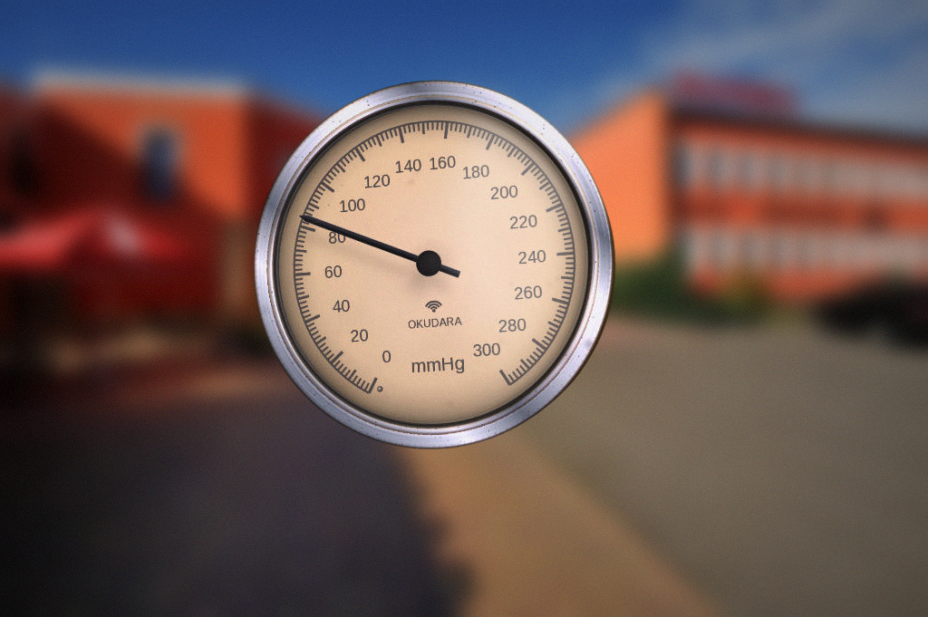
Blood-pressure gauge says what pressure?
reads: 84 mmHg
